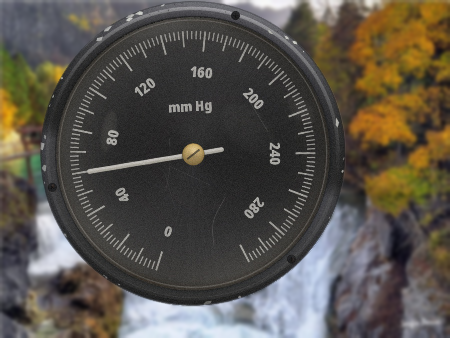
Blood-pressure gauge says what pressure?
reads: 60 mmHg
